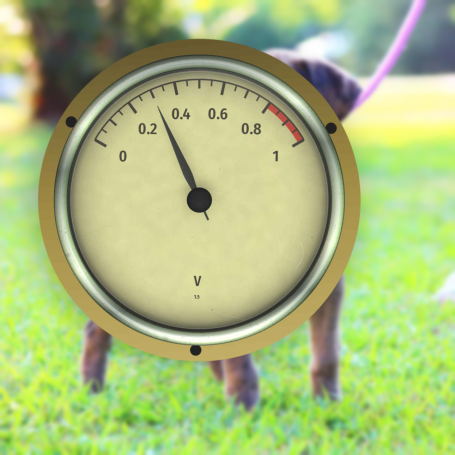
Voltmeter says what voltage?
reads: 0.3 V
